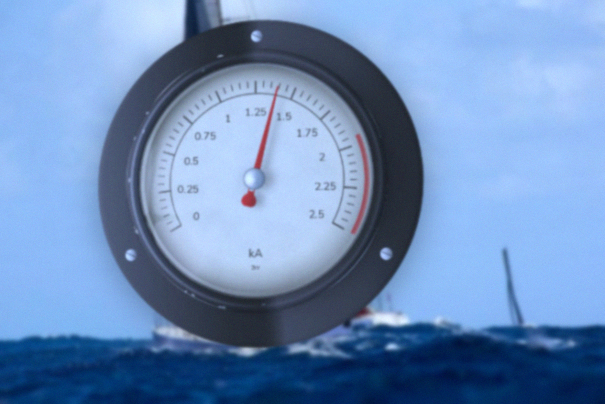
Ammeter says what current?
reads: 1.4 kA
